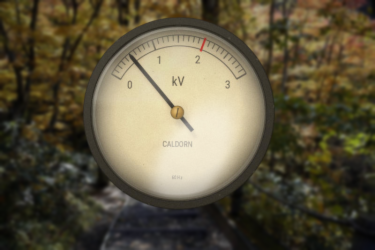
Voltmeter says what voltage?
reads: 0.5 kV
